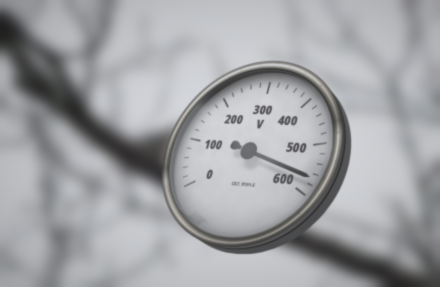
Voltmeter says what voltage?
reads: 570 V
